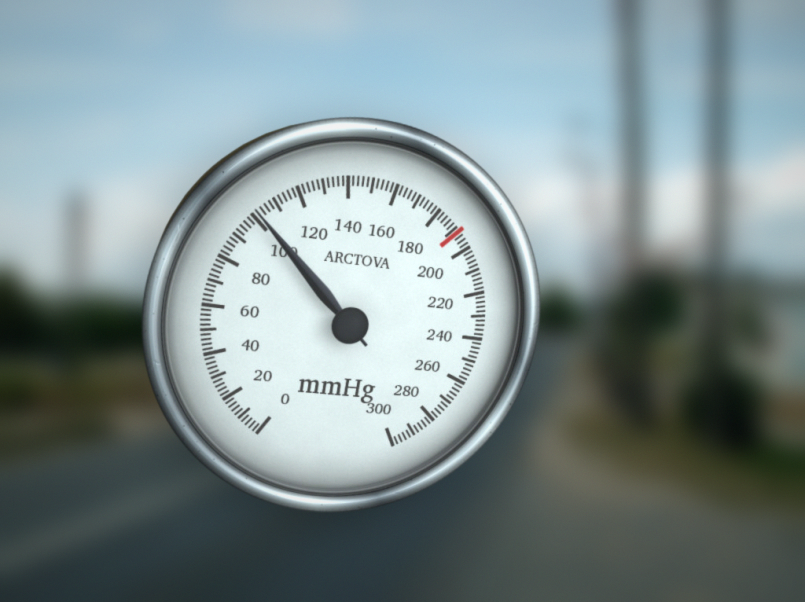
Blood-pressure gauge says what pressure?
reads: 102 mmHg
